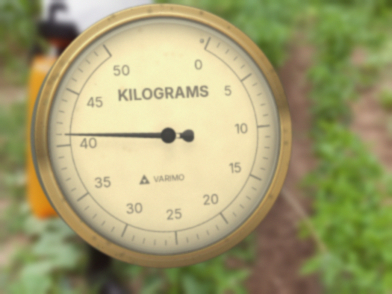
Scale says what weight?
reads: 41 kg
